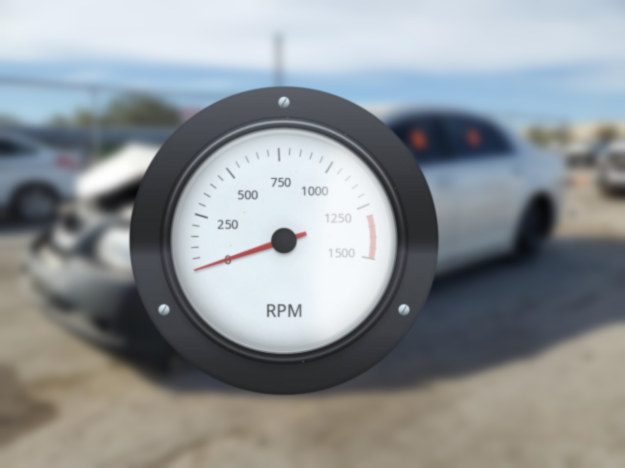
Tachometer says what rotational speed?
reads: 0 rpm
